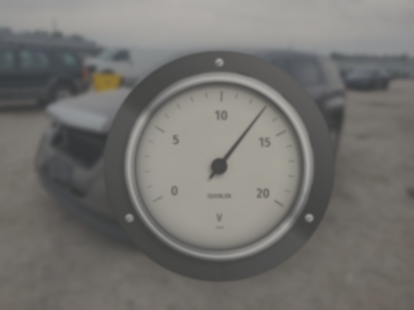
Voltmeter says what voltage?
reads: 13 V
